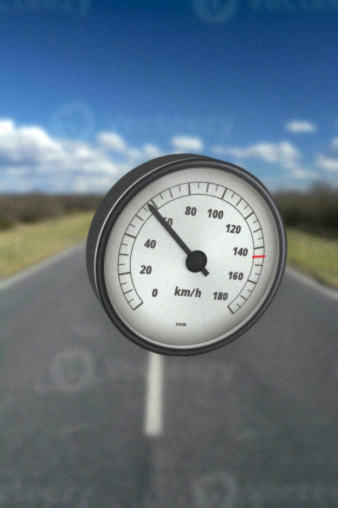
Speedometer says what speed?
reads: 57.5 km/h
